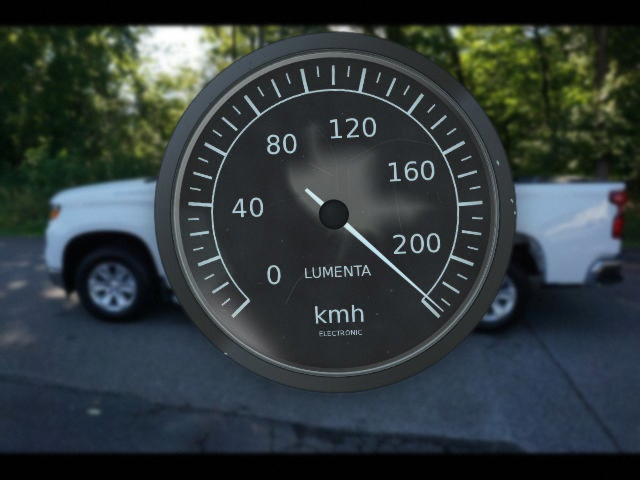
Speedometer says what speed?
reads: 217.5 km/h
